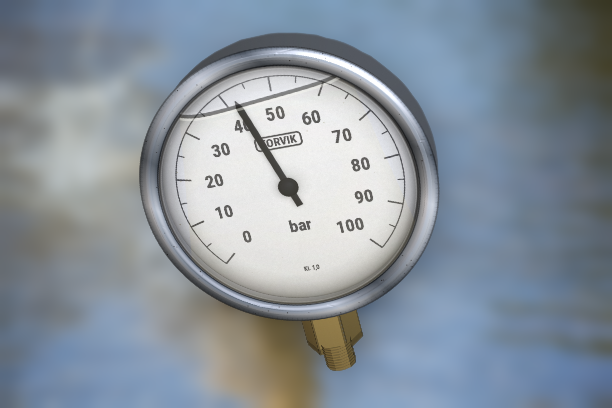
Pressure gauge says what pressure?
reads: 42.5 bar
